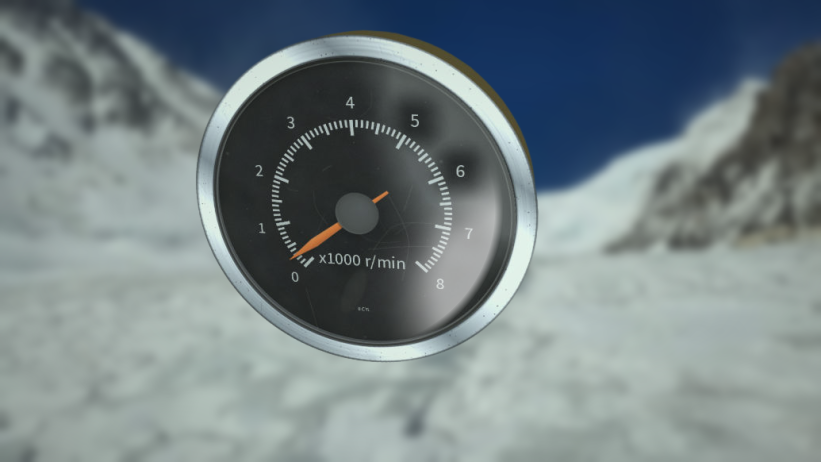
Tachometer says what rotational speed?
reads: 300 rpm
